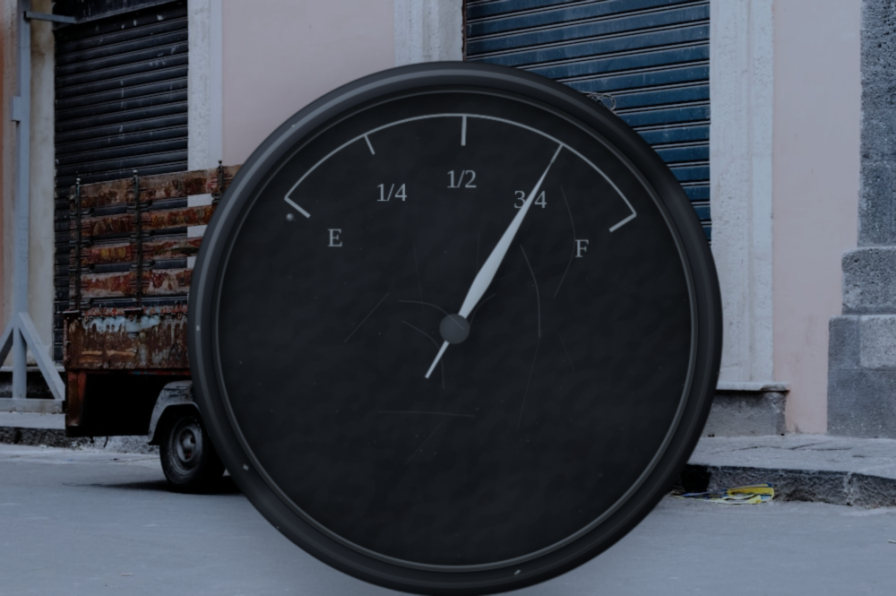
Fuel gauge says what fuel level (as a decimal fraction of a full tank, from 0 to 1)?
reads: 0.75
